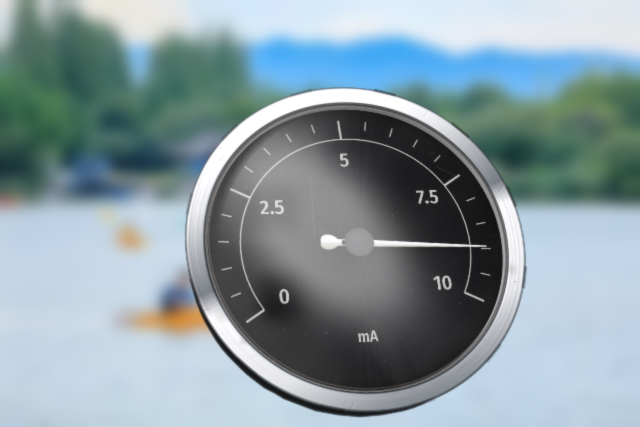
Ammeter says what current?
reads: 9 mA
